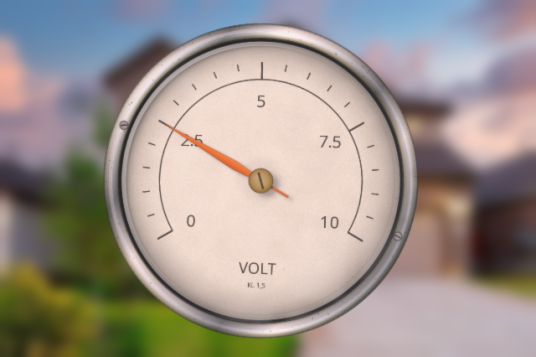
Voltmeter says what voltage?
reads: 2.5 V
